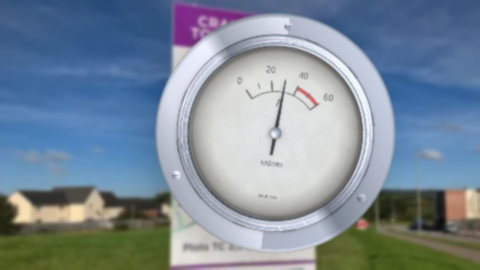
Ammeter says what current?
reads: 30 A
